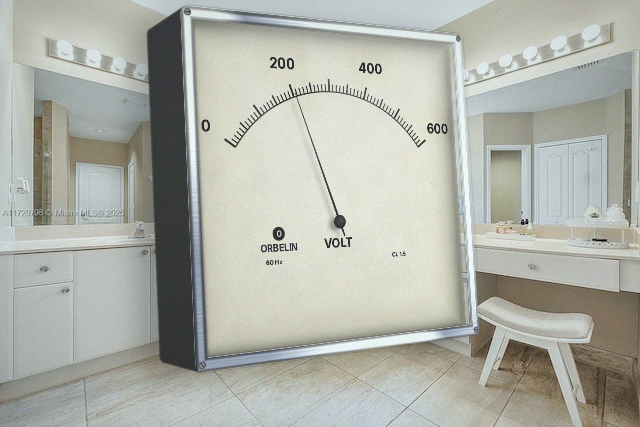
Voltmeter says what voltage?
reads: 200 V
